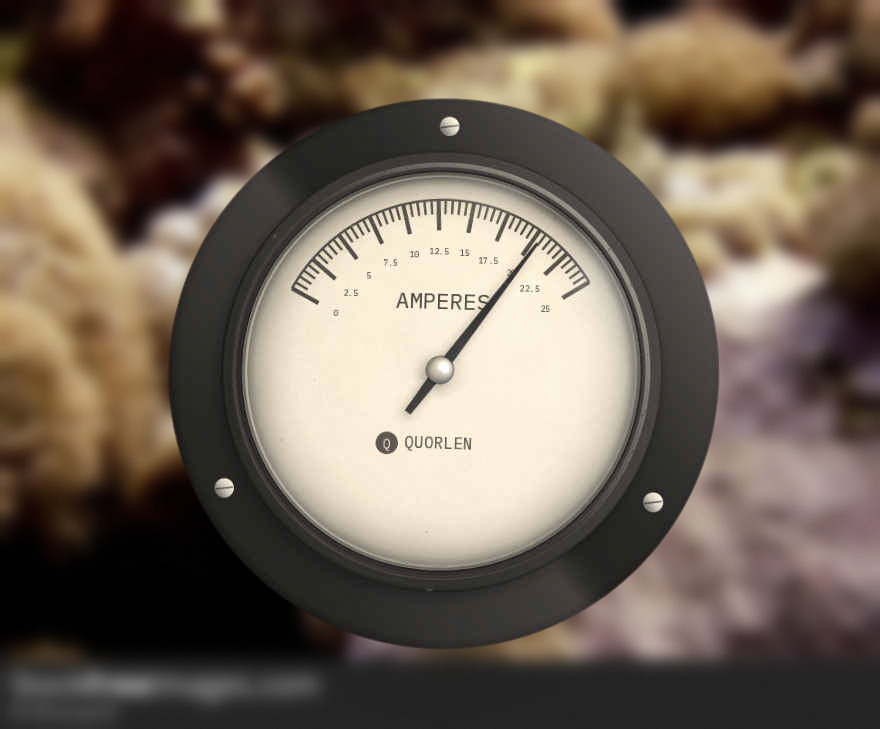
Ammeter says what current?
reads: 20.5 A
